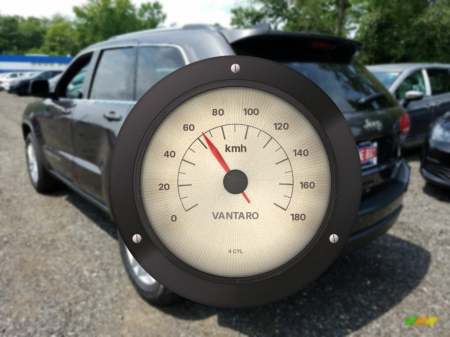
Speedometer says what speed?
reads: 65 km/h
